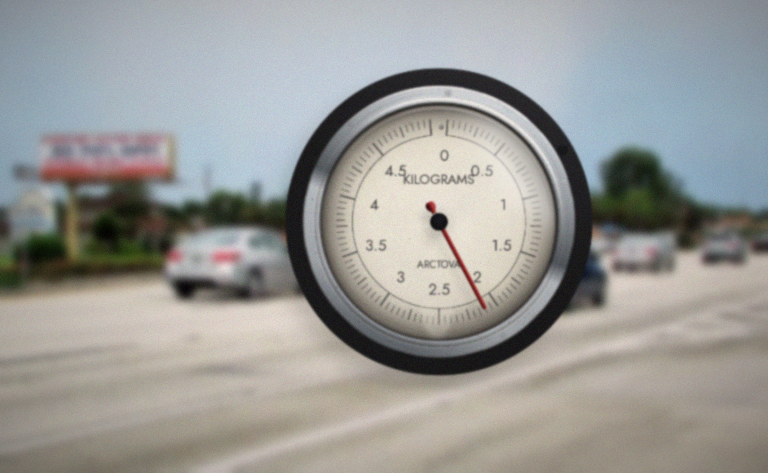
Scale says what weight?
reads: 2.1 kg
